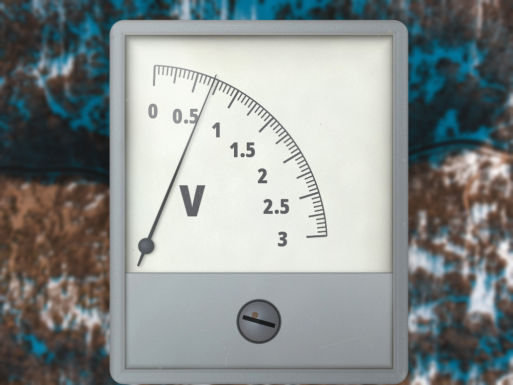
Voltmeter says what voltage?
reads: 0.7 V
